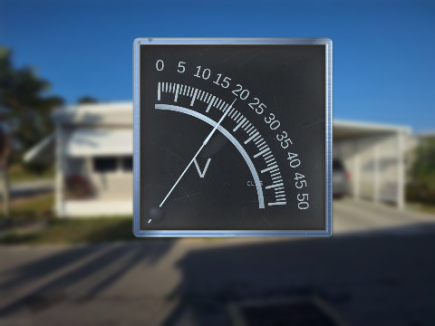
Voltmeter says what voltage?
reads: 20 V
